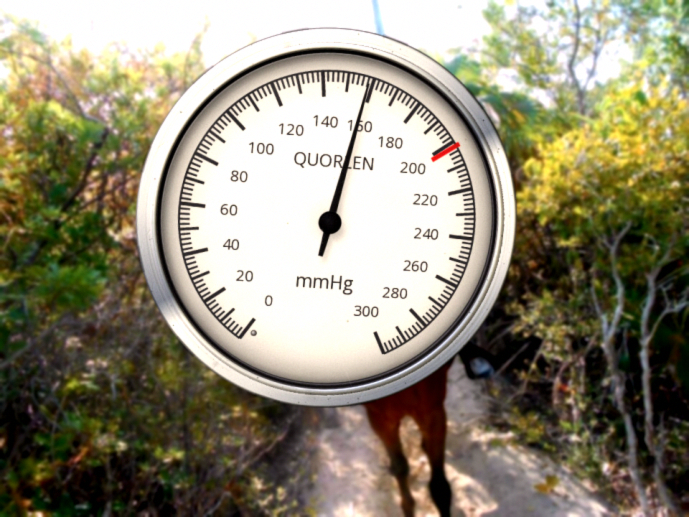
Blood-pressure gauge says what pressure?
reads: 158 mmHg
